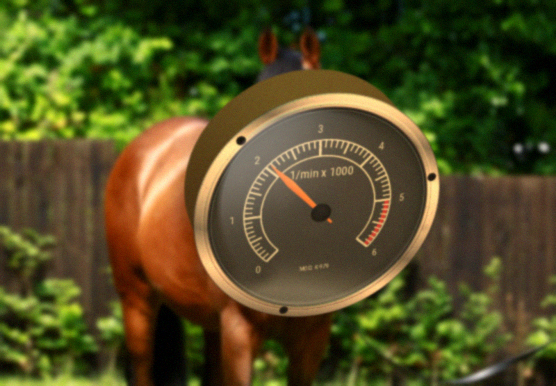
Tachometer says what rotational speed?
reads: 2100 rpm
